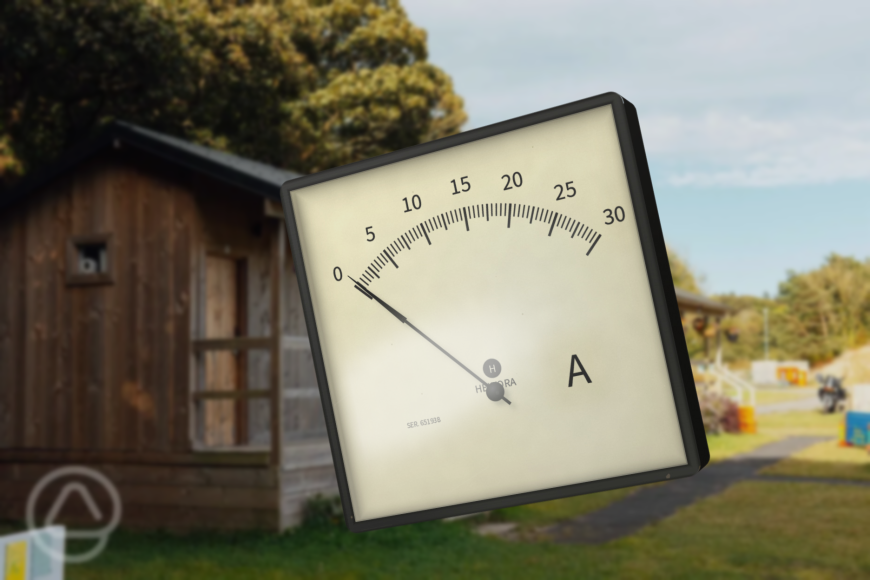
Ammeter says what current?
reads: 0.5 A
